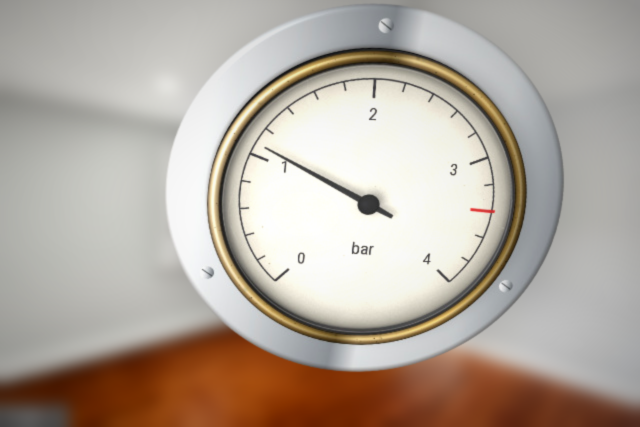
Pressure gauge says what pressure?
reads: 1.1 bar
